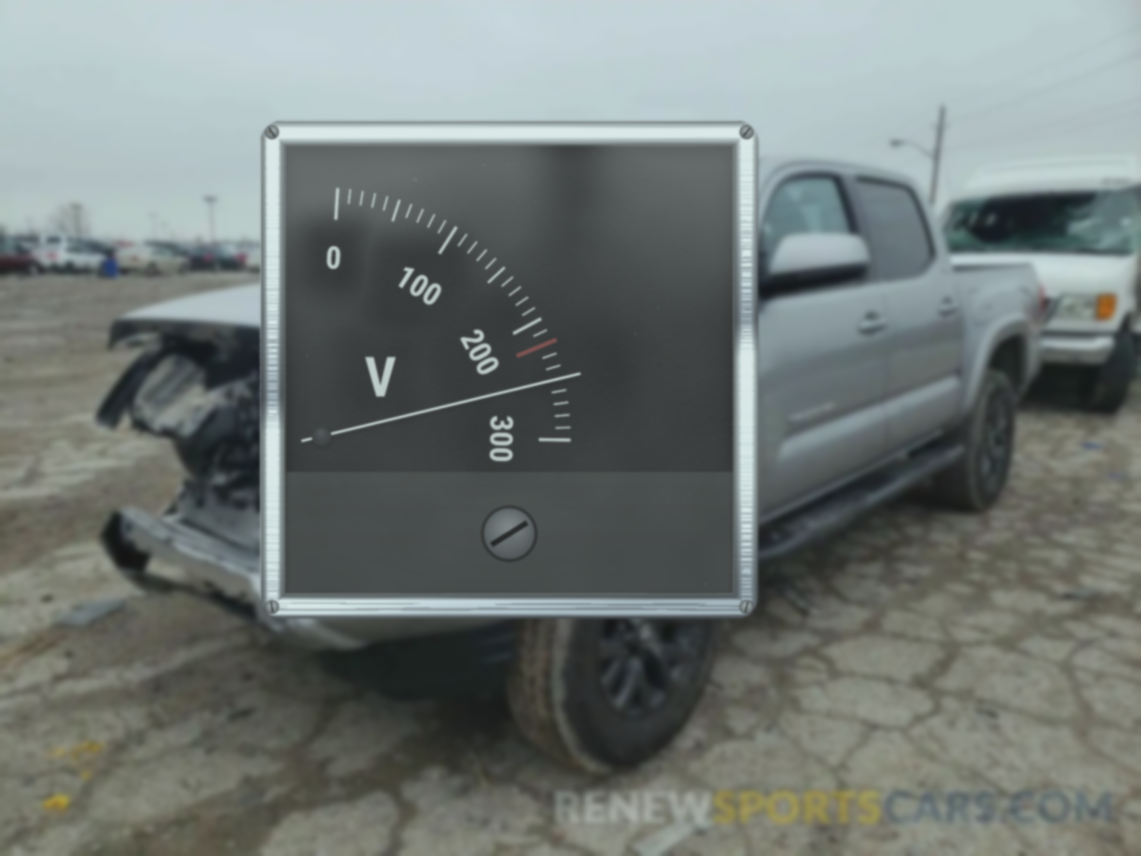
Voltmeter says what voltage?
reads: 250 V
